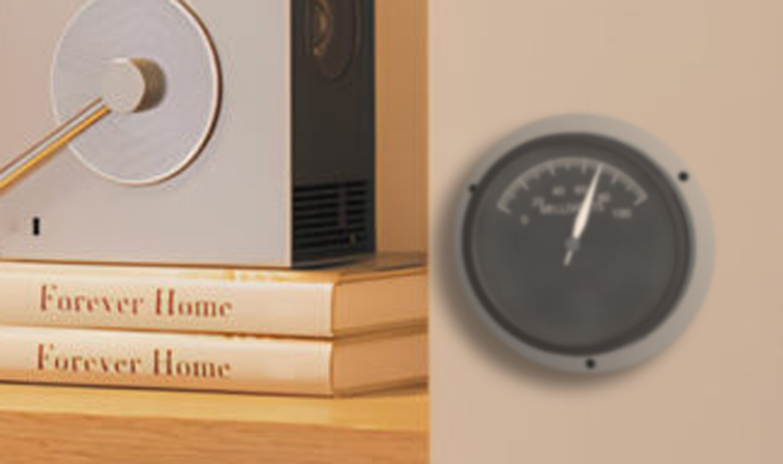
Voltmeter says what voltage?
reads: 70 mV
